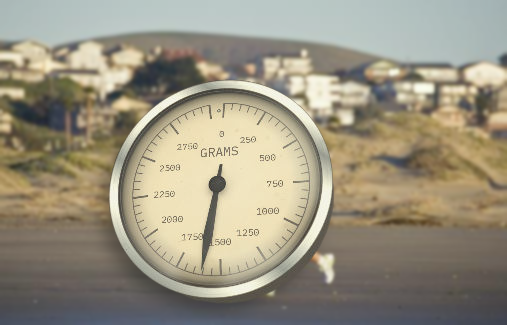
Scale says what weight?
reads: 1600 g
